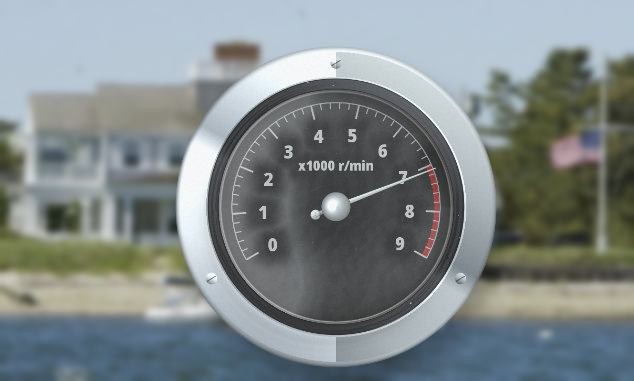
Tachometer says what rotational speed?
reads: 7100 rpm
